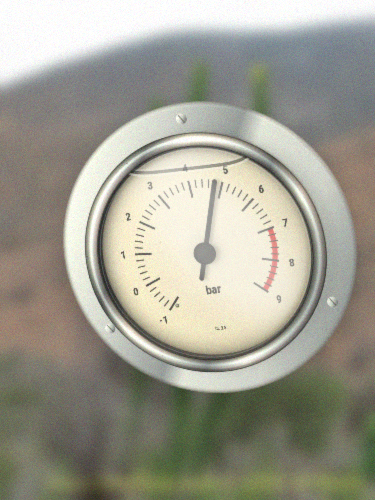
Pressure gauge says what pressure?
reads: 4.8 bar
